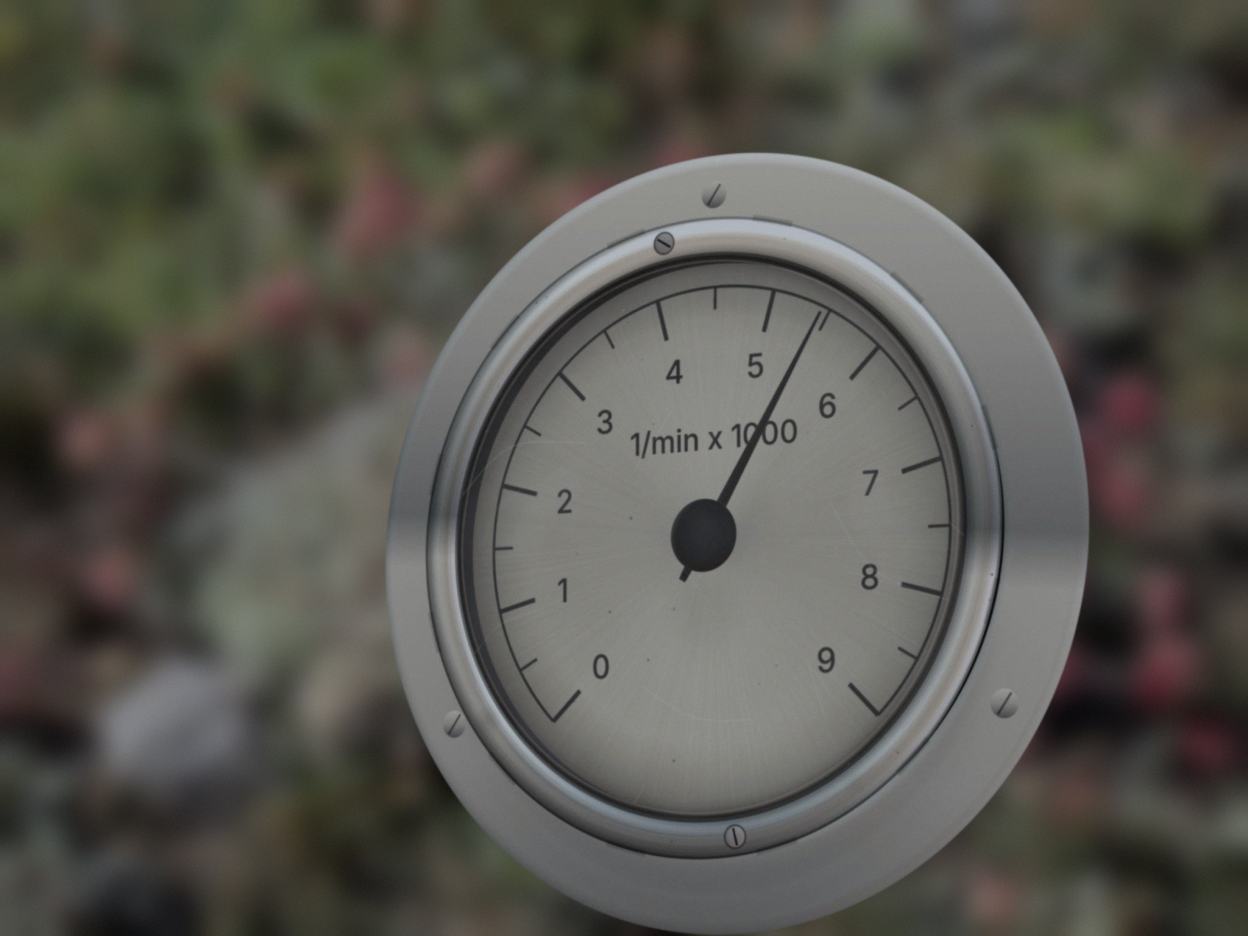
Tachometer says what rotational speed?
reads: 5500 rpm
